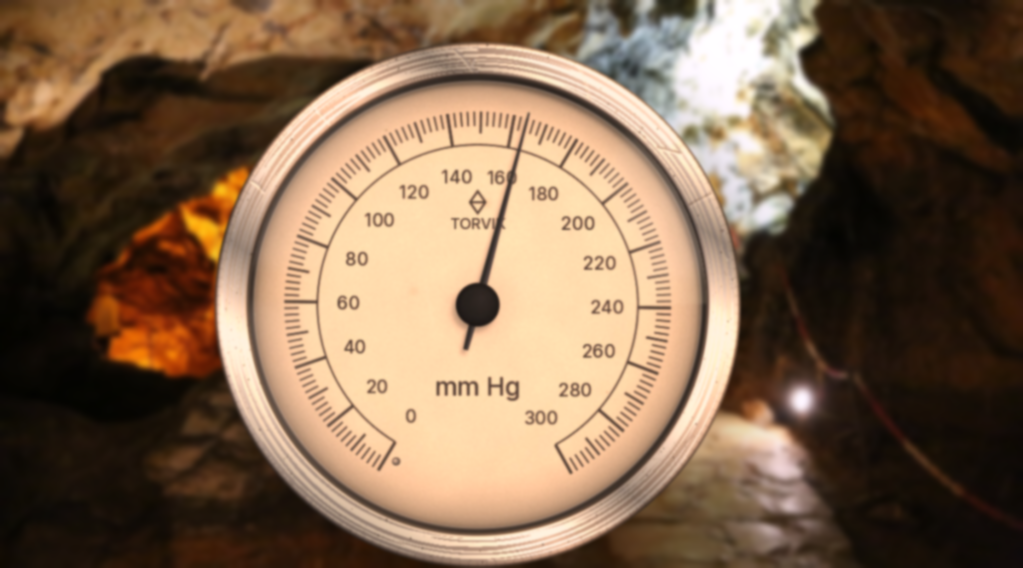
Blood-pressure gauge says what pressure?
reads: 164 mmHg
